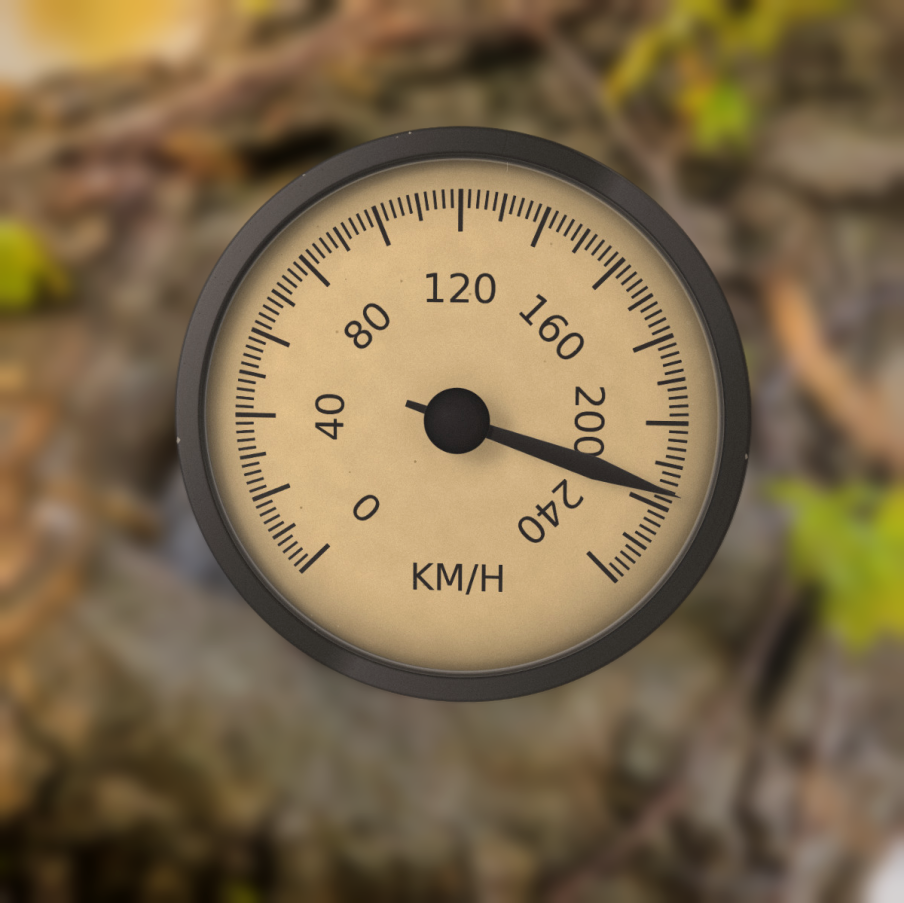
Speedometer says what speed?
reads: 216 km/h
